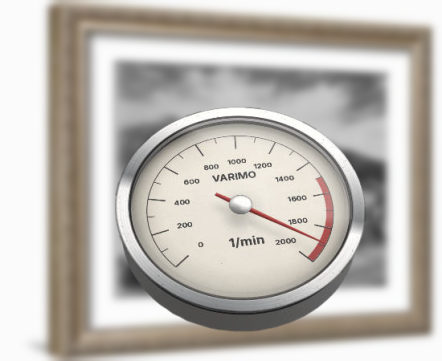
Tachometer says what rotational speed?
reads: 1900 rpm
